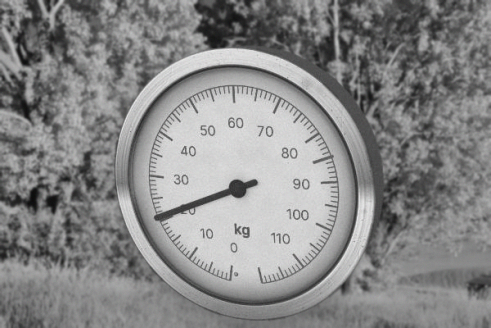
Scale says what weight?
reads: 21 kg
